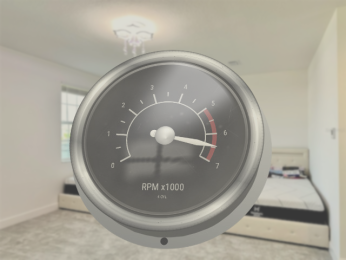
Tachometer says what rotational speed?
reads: 6500 rpm
